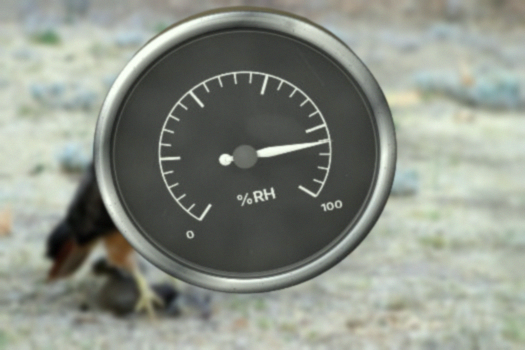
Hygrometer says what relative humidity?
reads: 84 %
